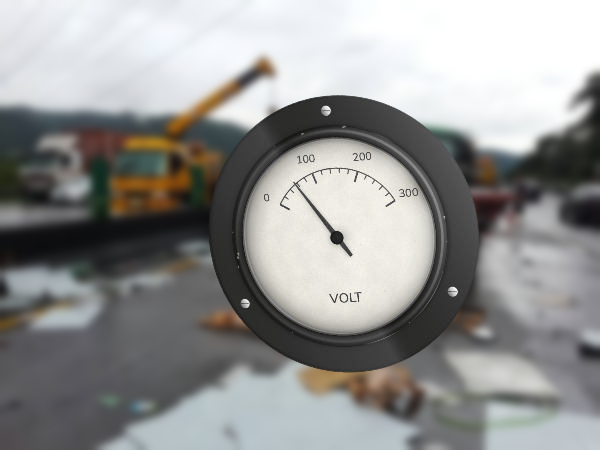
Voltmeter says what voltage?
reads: 60 V
